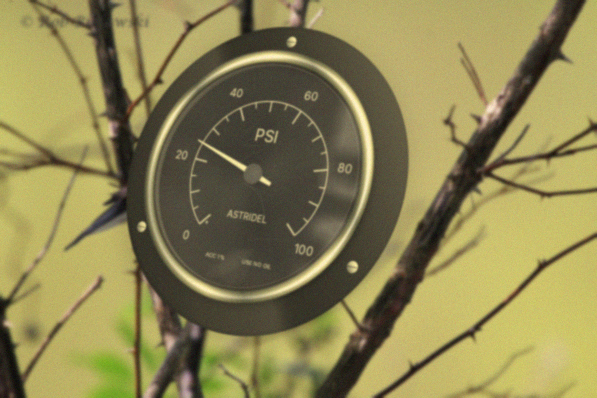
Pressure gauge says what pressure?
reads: 25 psi
